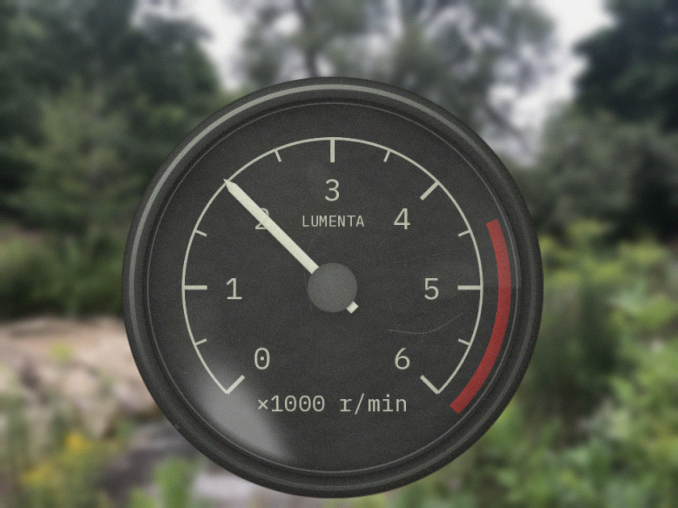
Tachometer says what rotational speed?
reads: 2000 rpm
